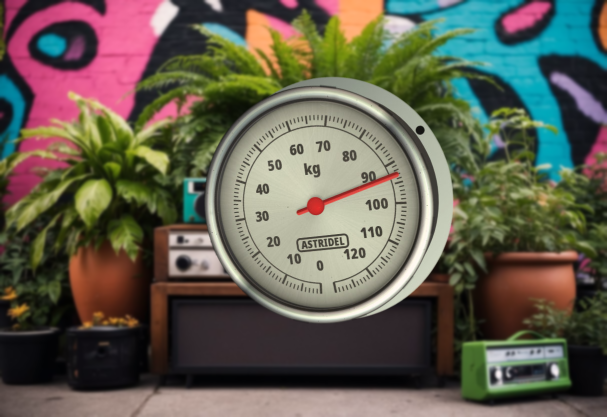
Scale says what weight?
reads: 93 kg
